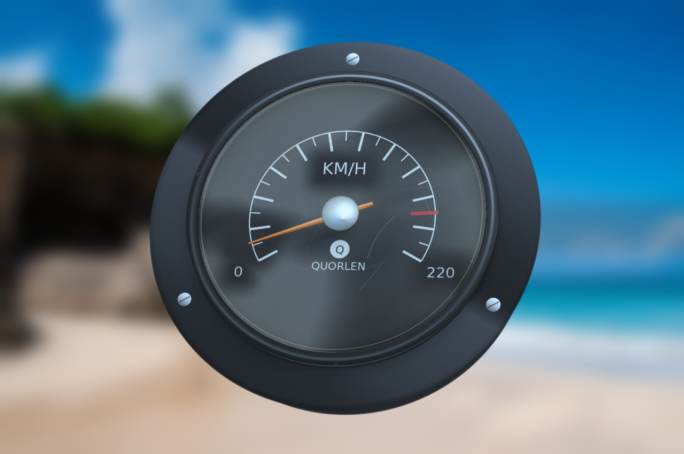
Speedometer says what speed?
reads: 10 km/h
